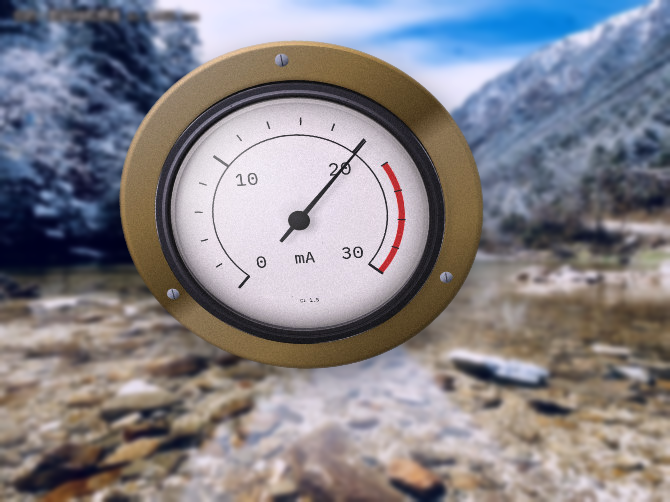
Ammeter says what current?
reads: 20 mA
